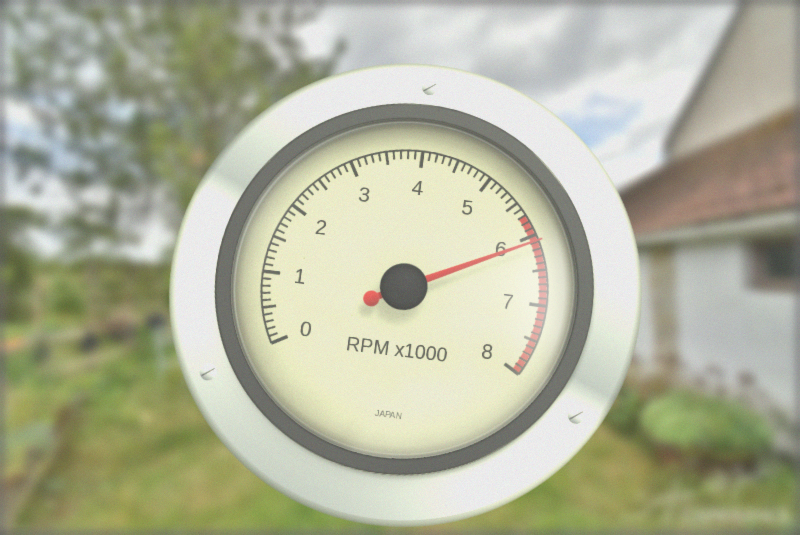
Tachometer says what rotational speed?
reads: 6100 rpm
